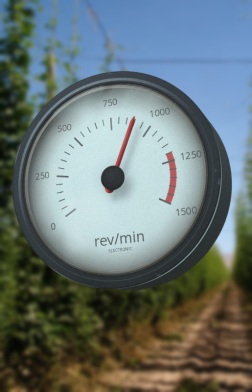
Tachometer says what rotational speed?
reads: 900 rpm
